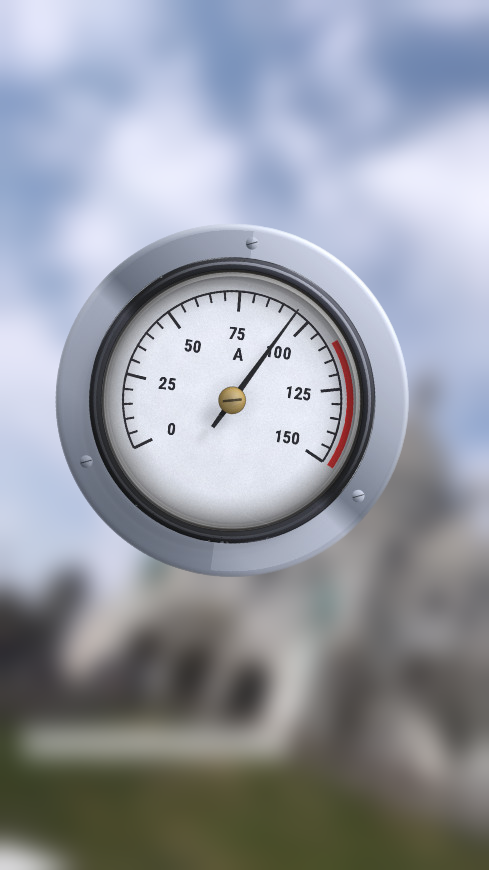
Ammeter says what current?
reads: 95 A
